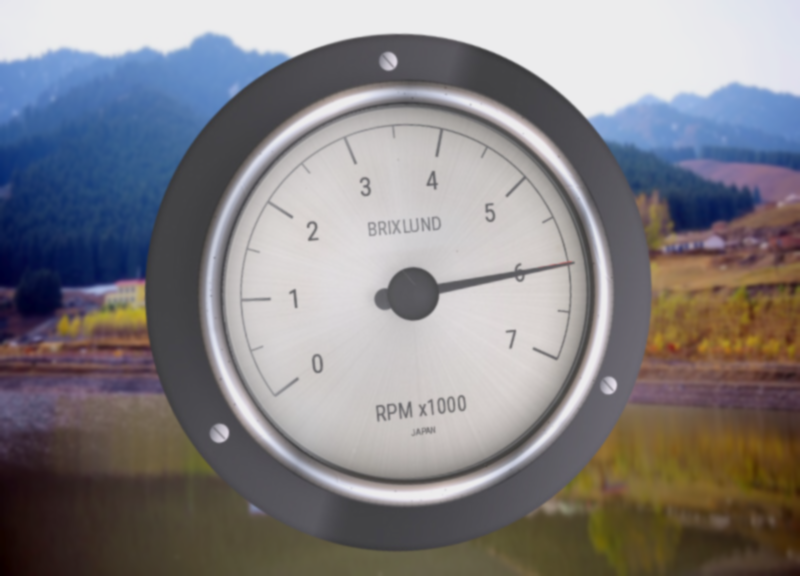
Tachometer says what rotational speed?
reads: 6000 rpm
